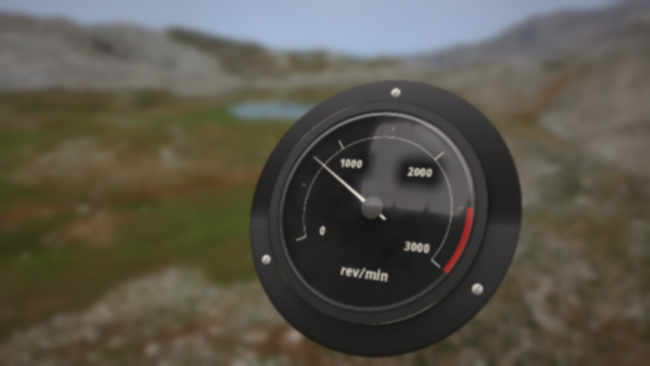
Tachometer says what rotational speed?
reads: 750 rpm
